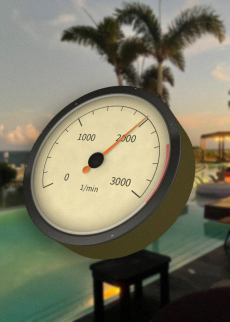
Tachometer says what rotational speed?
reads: 2000 rpm
